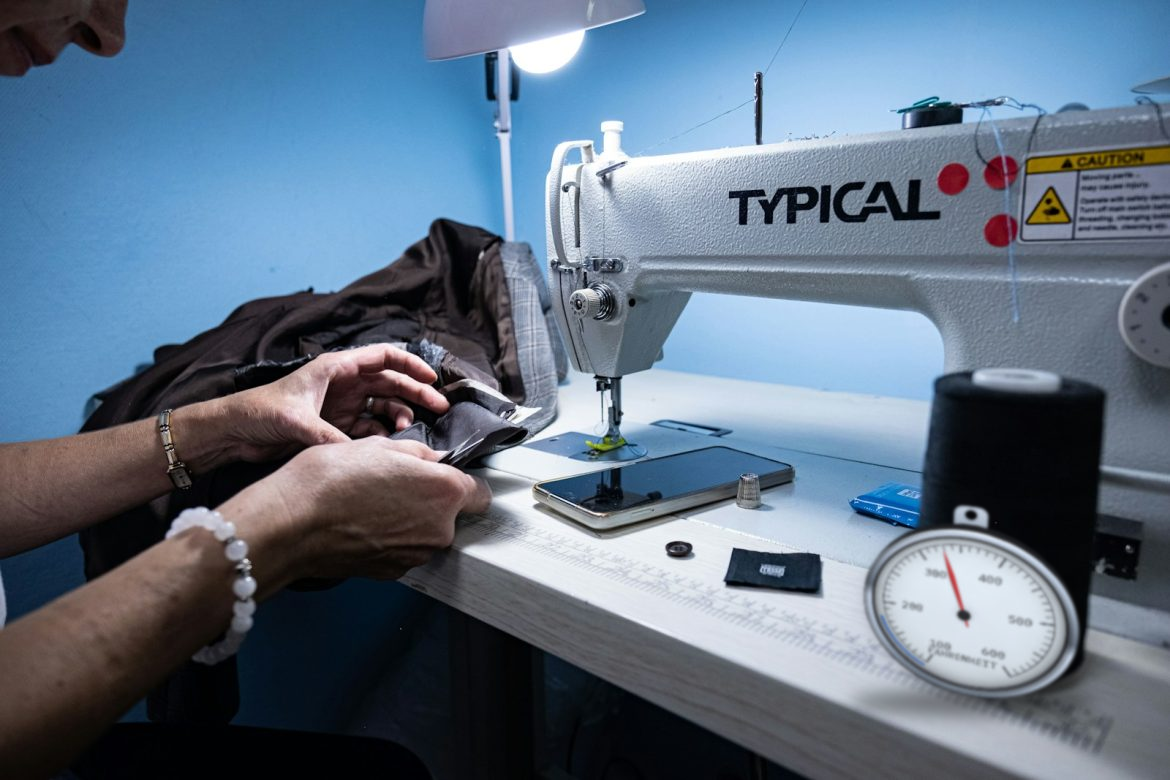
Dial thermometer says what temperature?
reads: 330 °F
